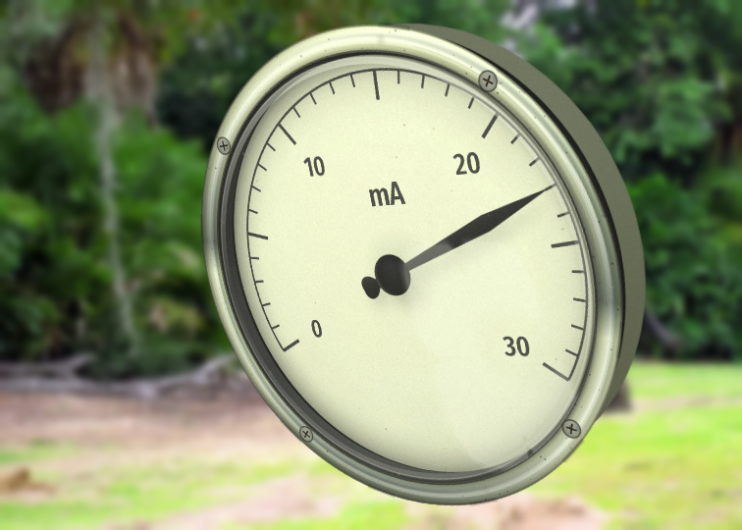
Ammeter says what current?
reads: 23 mA
